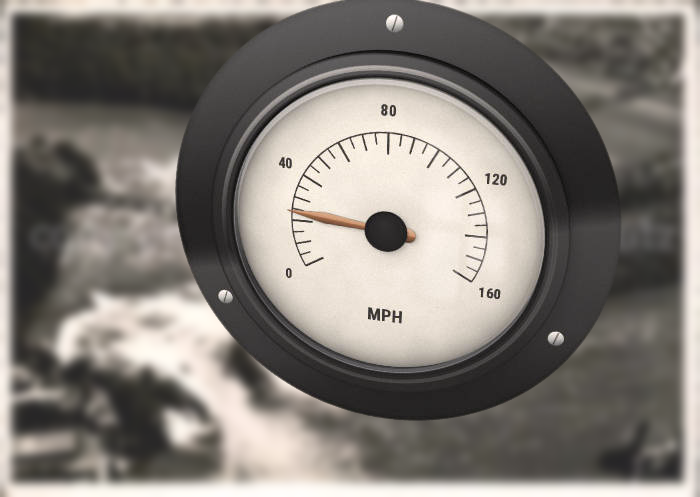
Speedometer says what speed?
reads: 25 mph
